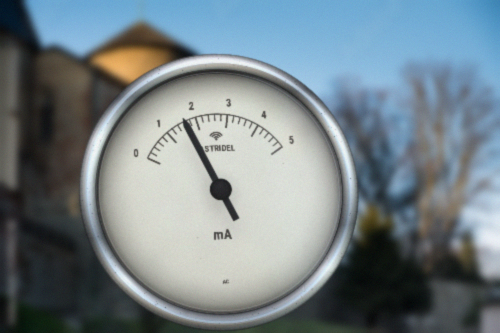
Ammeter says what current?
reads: 1.6 mA
